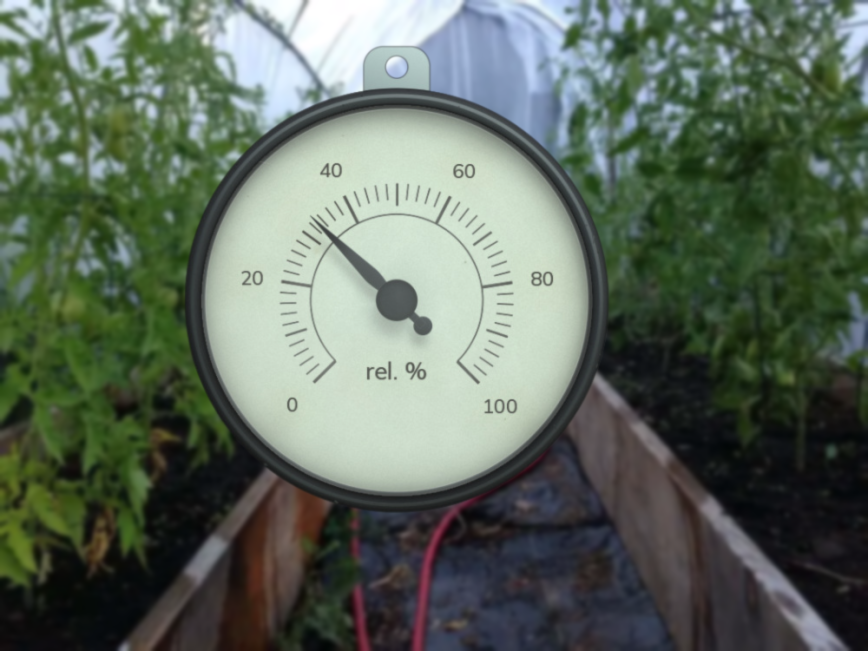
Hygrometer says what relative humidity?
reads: 33 %
